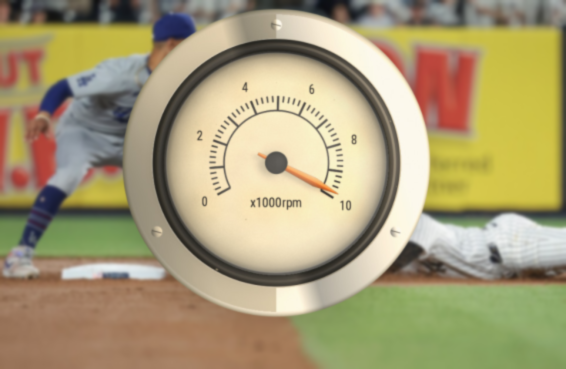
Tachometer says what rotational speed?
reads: 9800 rpm
